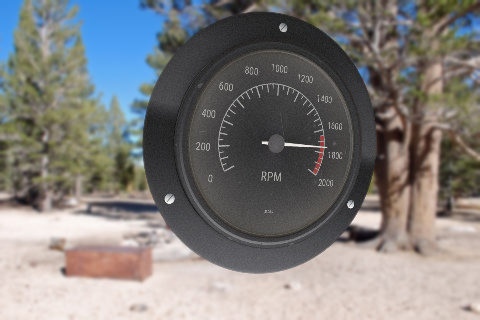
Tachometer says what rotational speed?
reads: 1750 rpm
